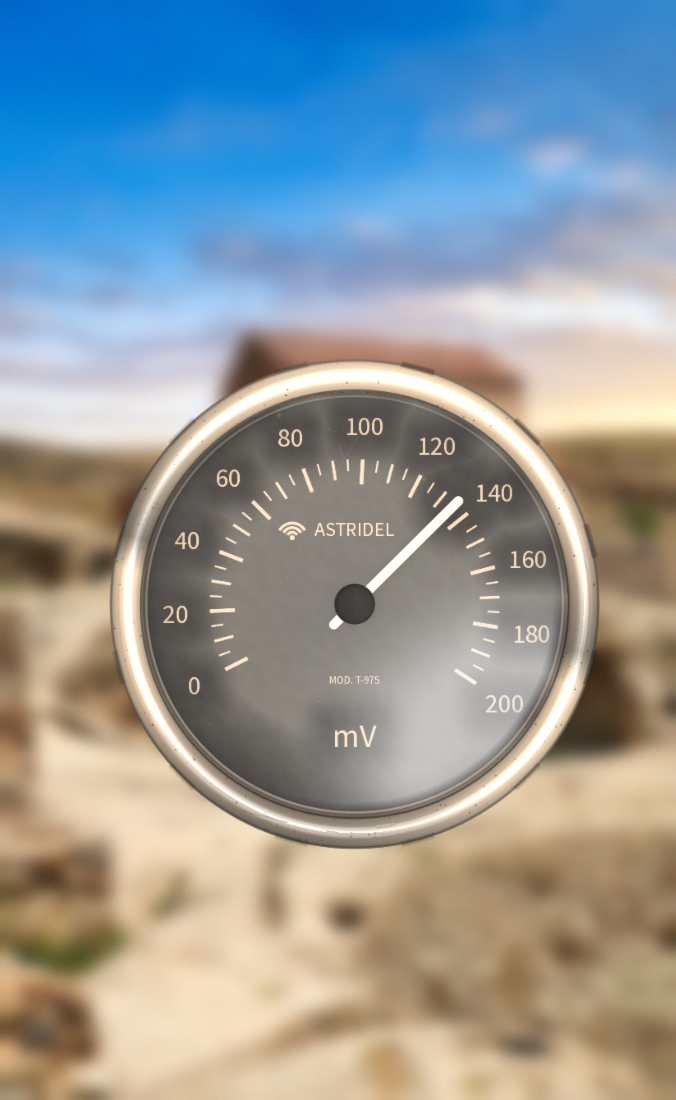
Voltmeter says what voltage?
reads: 135 mV
